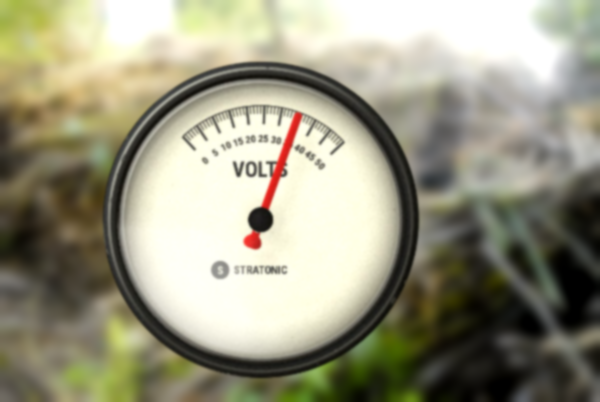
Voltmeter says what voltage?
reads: 35 V
